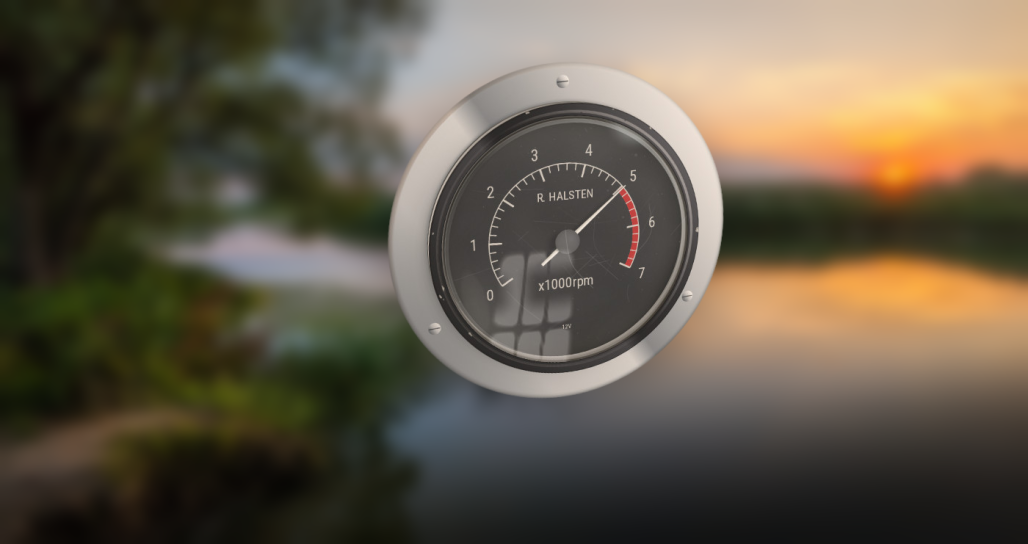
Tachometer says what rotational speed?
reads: 5000 rpm
